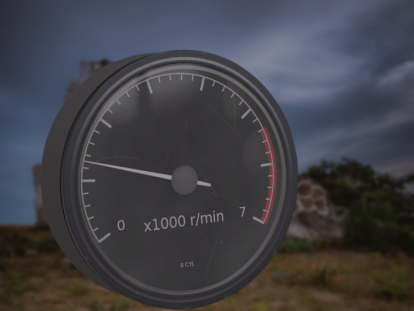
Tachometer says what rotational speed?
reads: 1300 rpm
